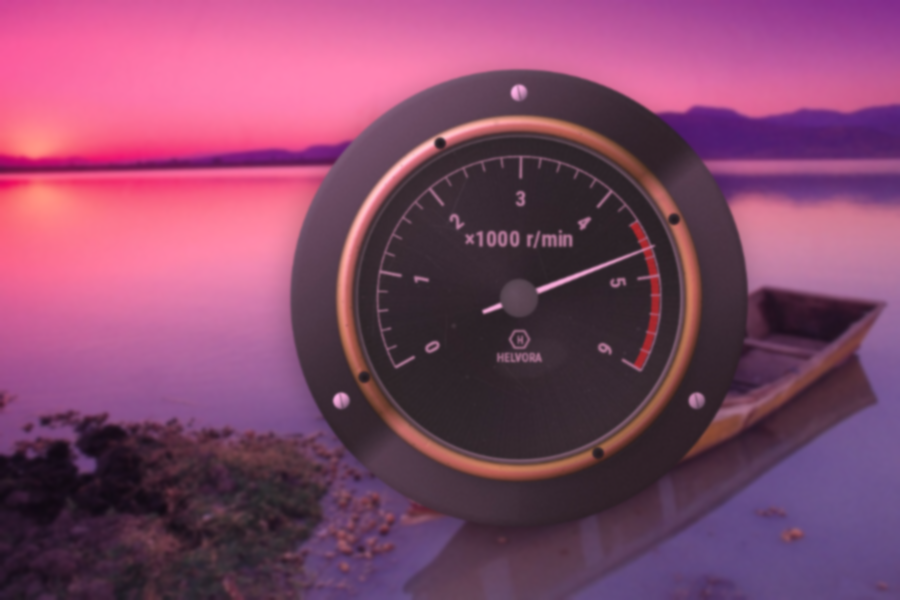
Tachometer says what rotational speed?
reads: 4700 rpm
